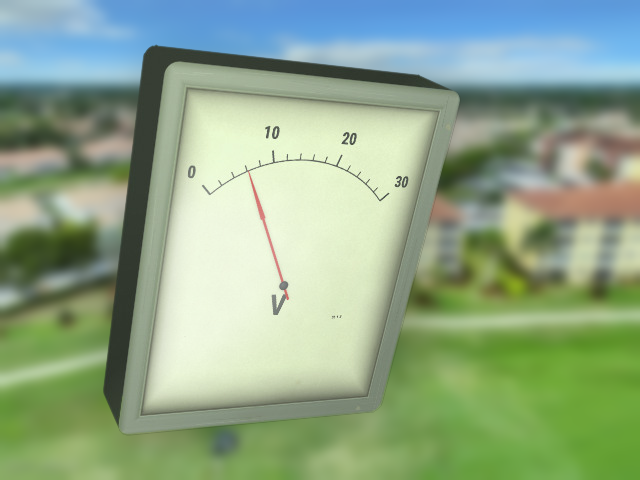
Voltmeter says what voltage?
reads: 6 V
